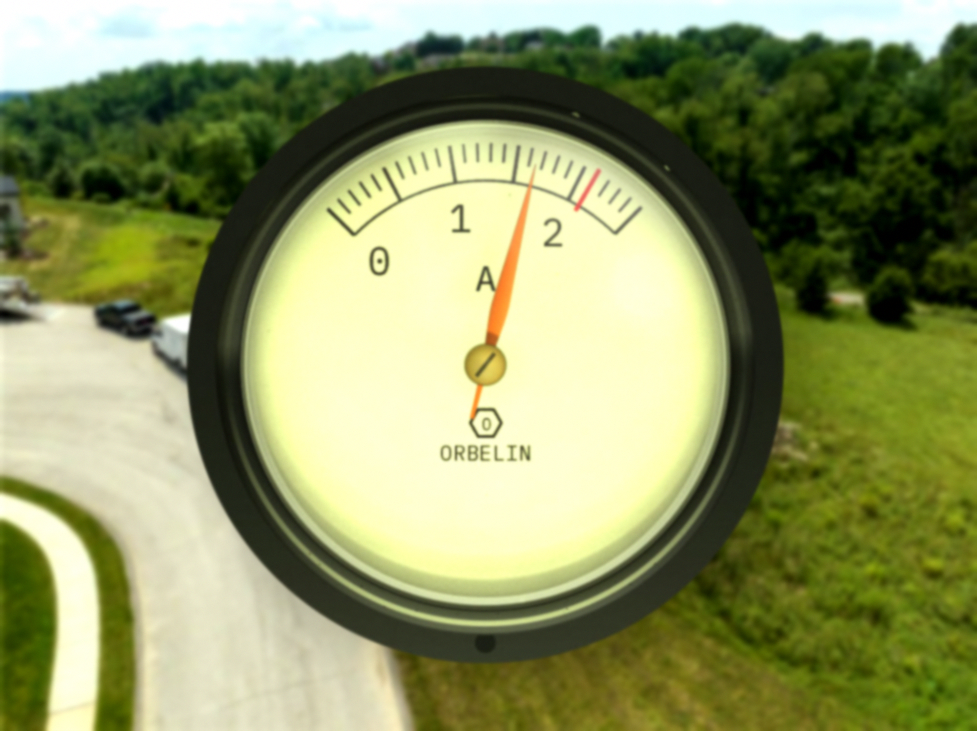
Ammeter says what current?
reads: 1.65 A
